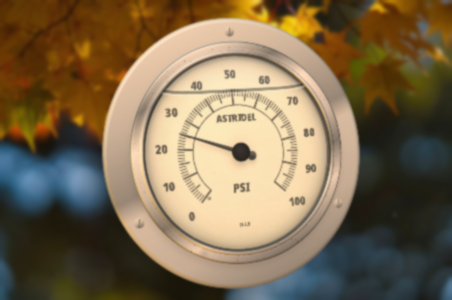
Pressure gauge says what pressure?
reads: 25 psi
